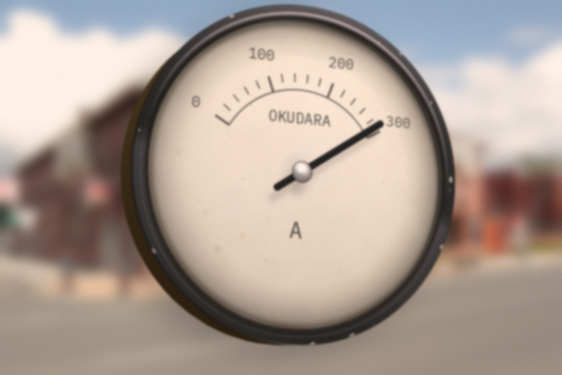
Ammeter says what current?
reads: 290 A
